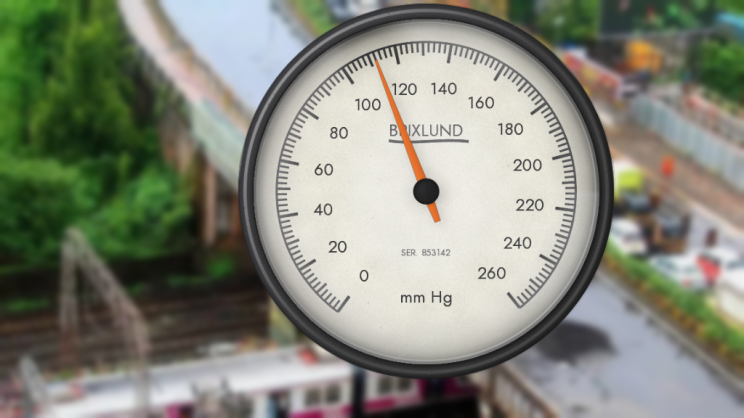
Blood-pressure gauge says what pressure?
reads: 112 mmHg
